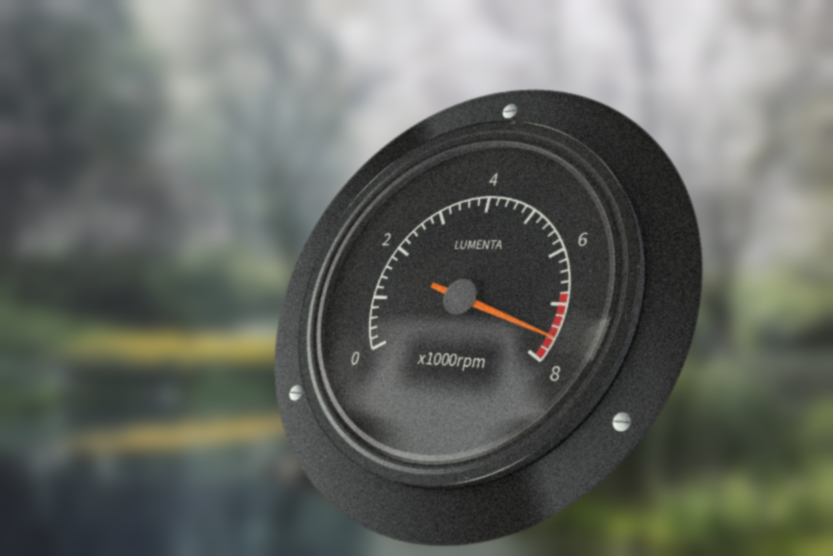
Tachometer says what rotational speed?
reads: 7600 rpm
